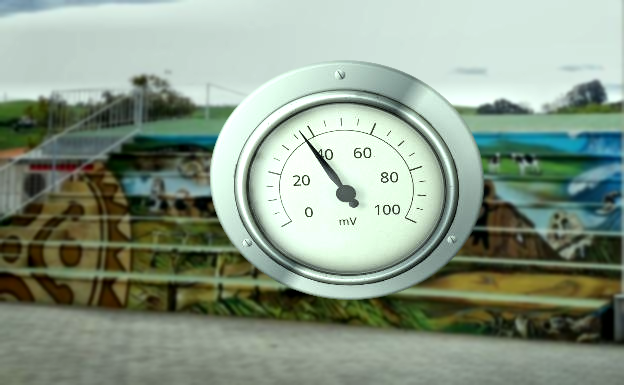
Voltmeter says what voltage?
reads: 37.5 mV
